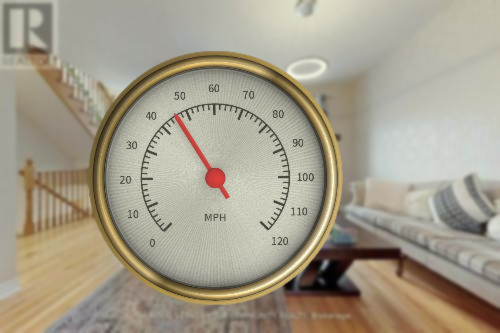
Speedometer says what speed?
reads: 46 mph
